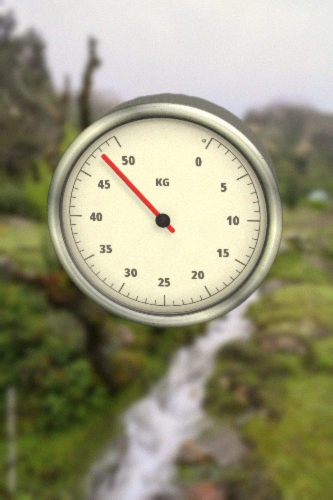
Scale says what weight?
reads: 48 kg
